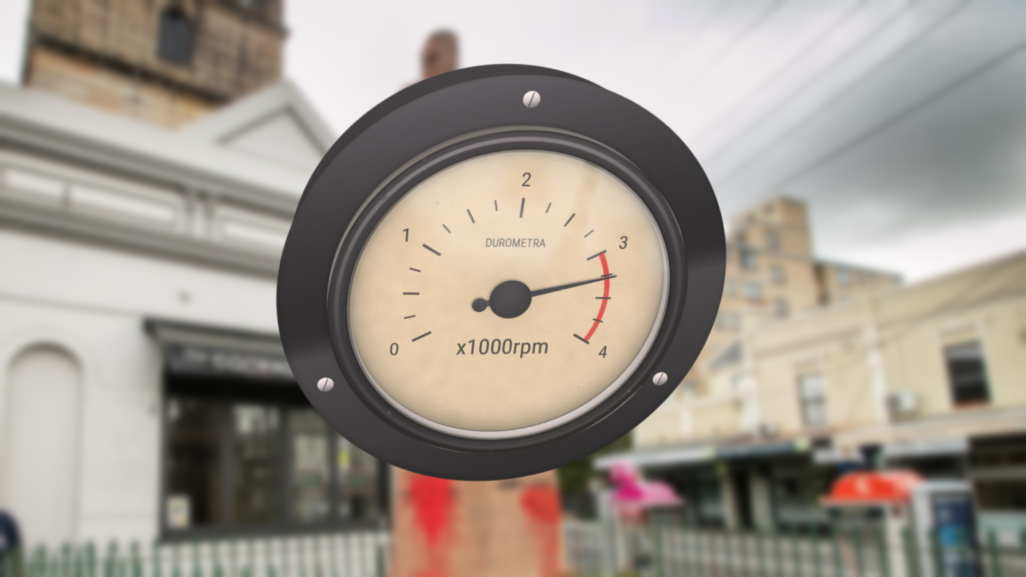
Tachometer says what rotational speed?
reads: 3250 rpm
